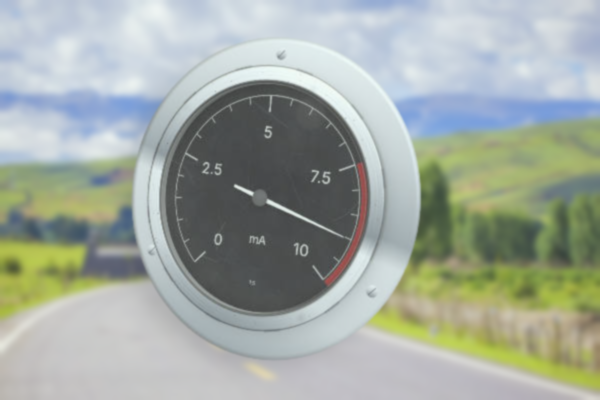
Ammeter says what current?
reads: 9 mA
